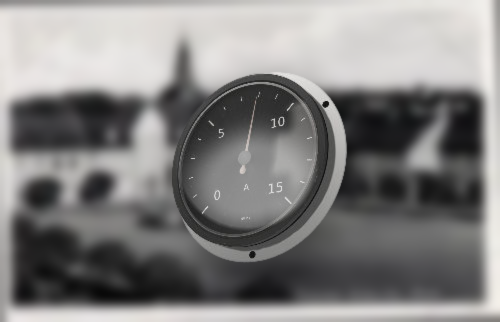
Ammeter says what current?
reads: 8 A
